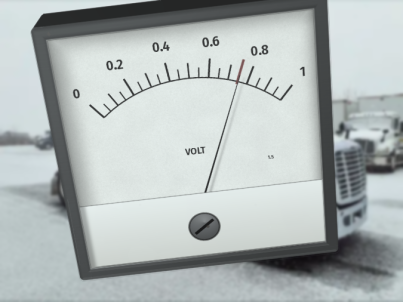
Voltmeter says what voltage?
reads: 0.75 V
